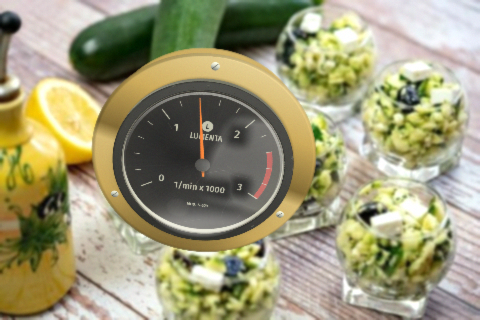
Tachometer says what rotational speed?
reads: 1400 rpm
